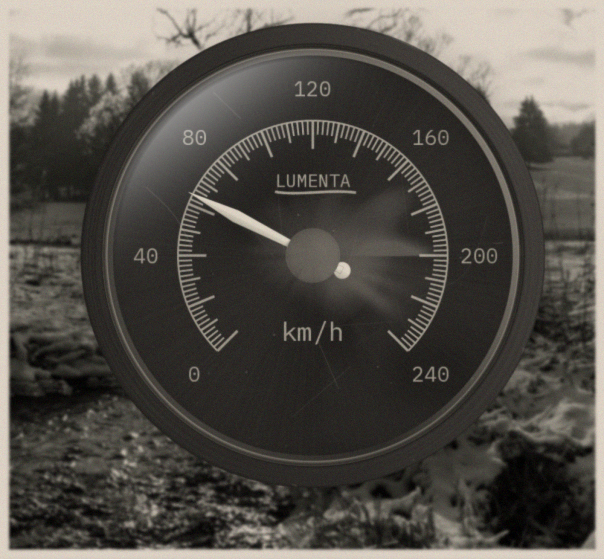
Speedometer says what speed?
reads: 64 km/h
